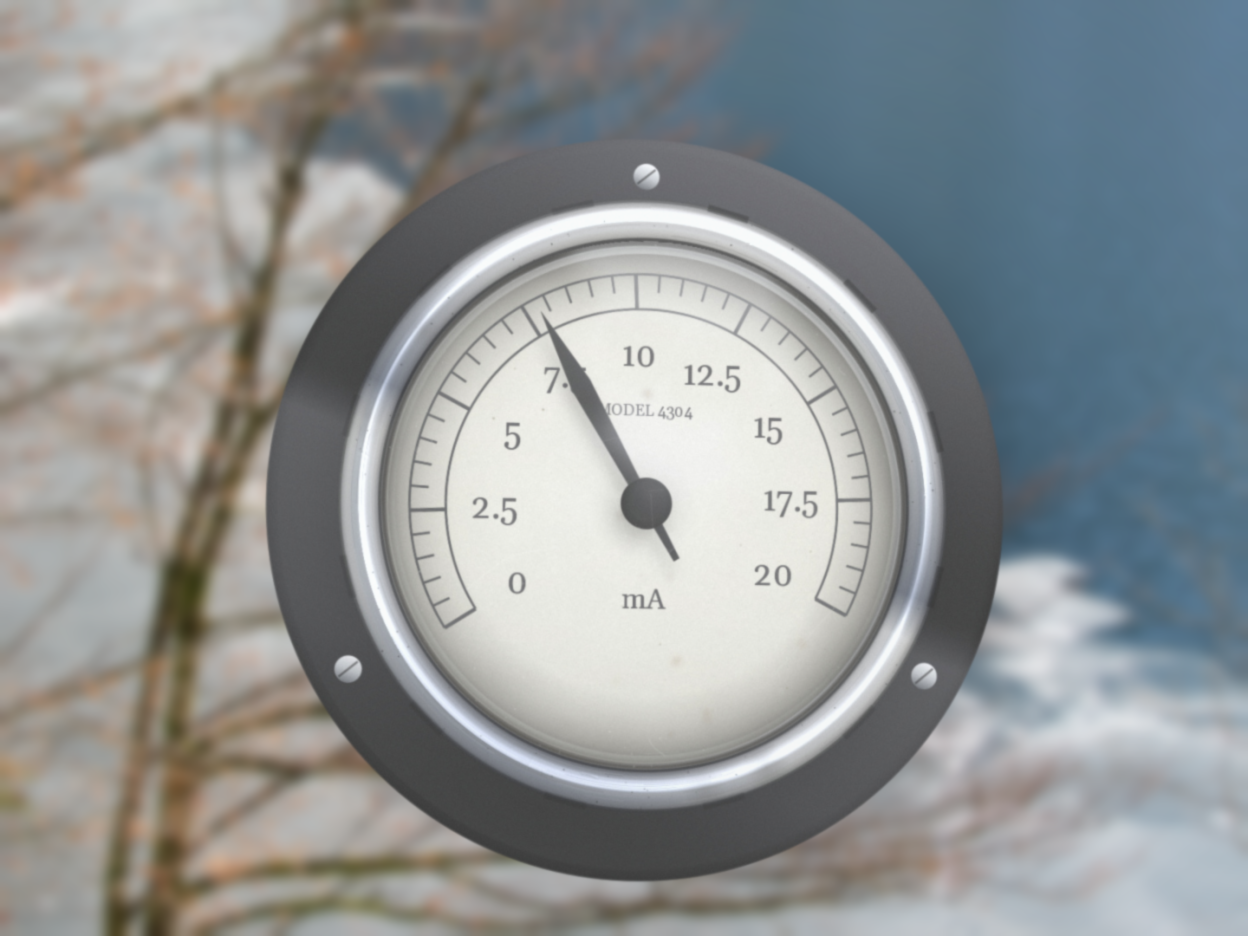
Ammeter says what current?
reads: 7.75 mA
